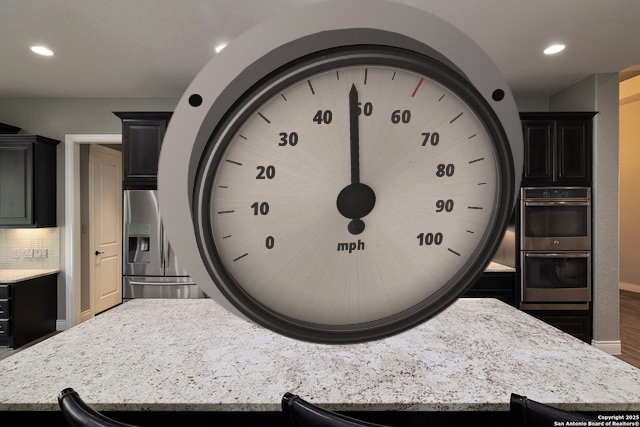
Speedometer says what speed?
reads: 47.5 mph
